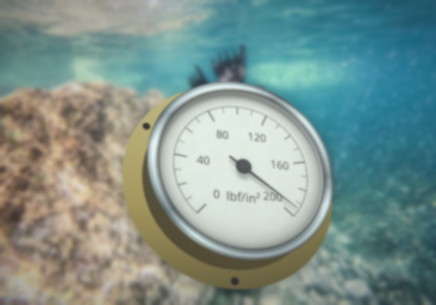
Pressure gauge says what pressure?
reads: 195 psi
